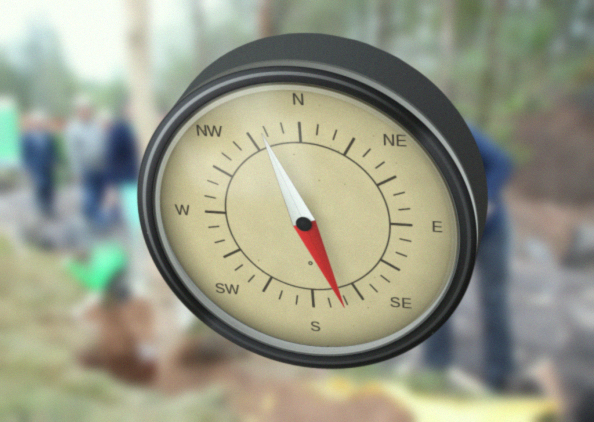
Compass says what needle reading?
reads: 160 °
